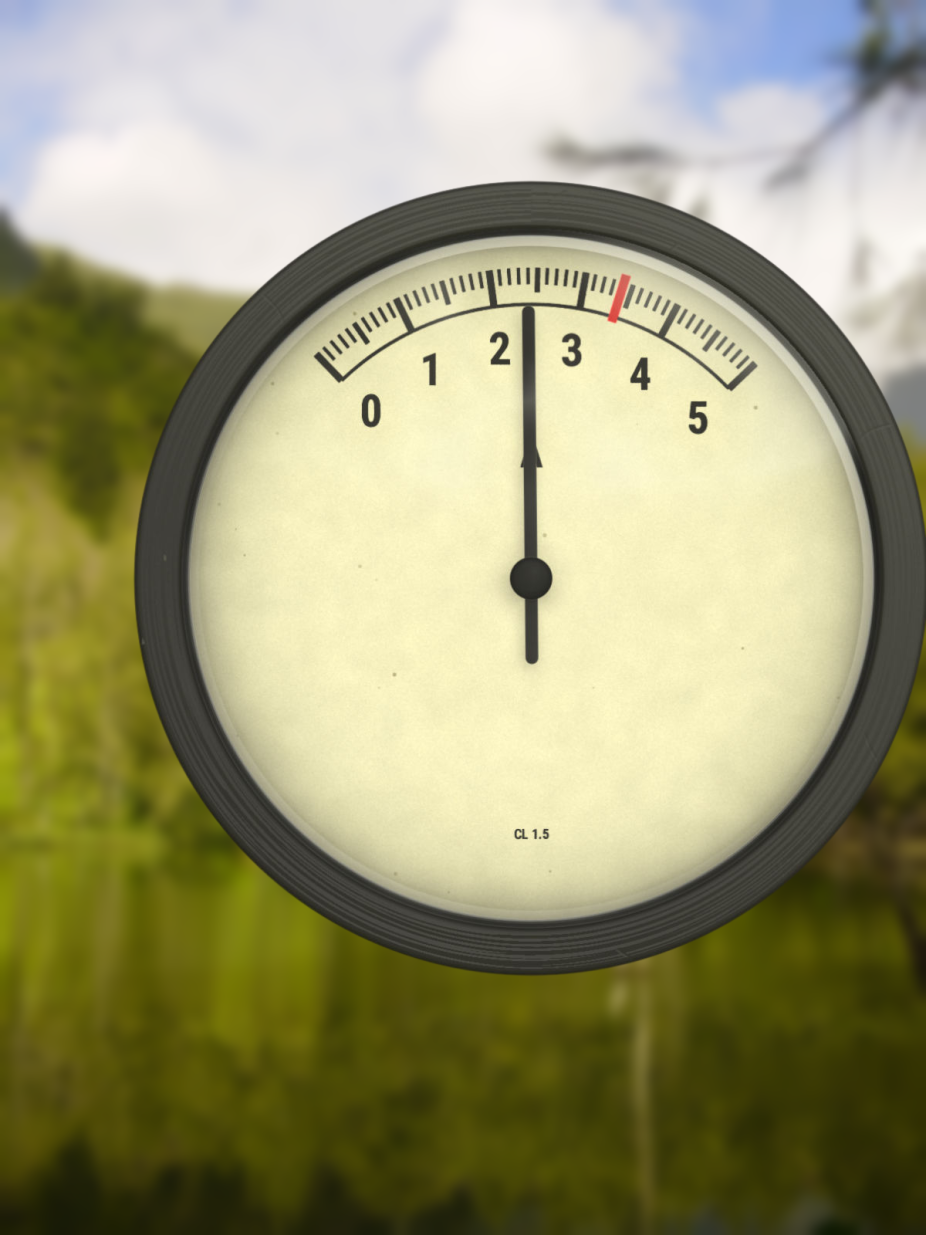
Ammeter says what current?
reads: 2.4 A
